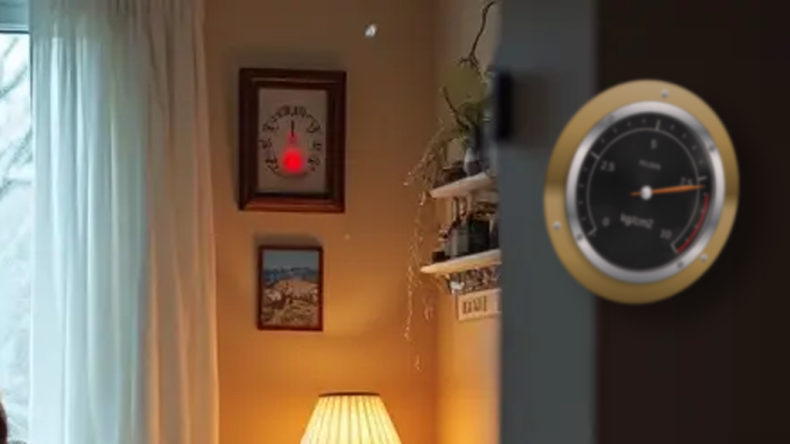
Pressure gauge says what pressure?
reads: 7.75 kg/cm²
